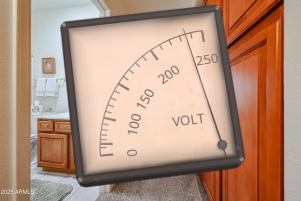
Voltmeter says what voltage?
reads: 235 V
